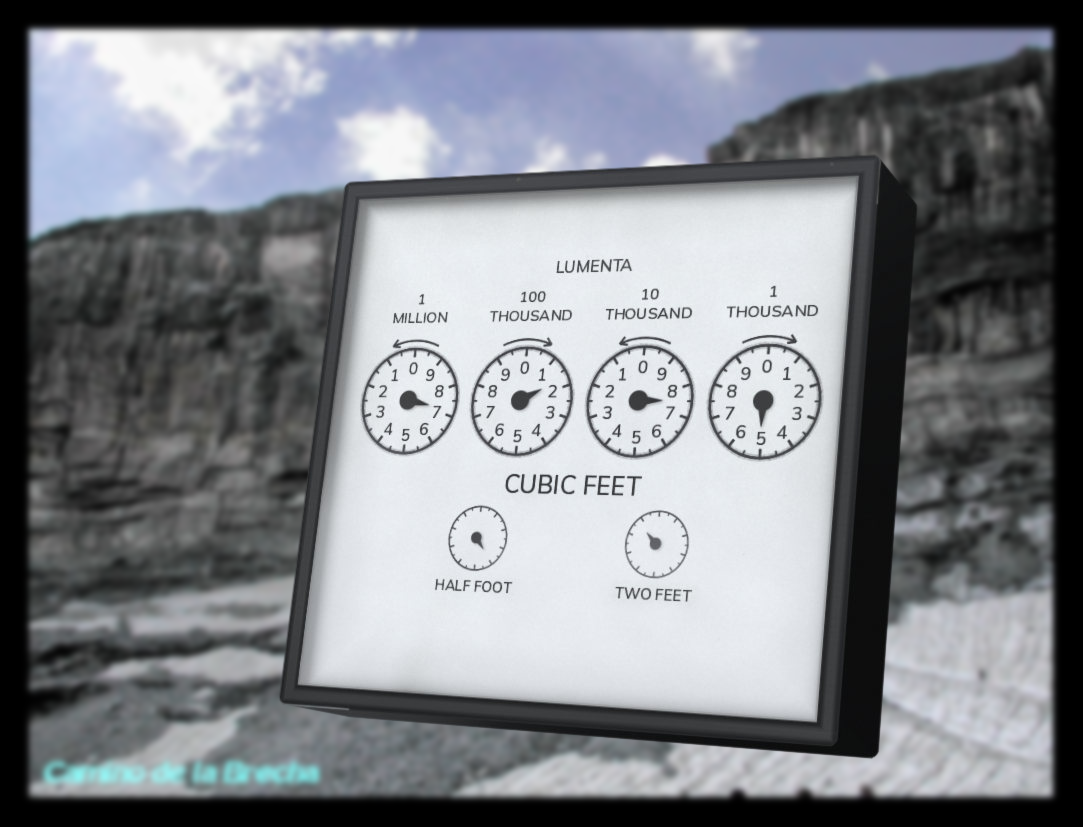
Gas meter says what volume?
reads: 717500 ft³
